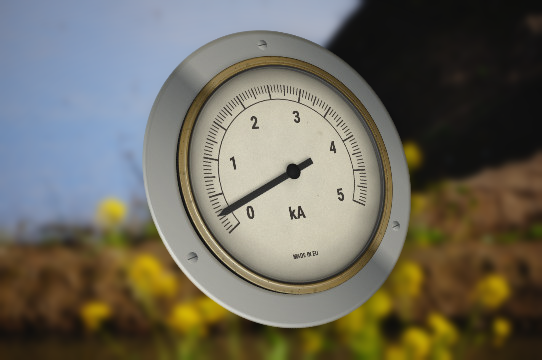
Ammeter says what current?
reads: 0.25 kA
